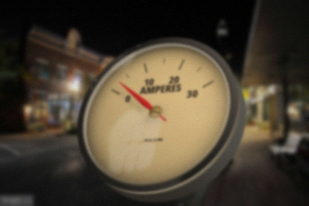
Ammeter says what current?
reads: 2.5 A
